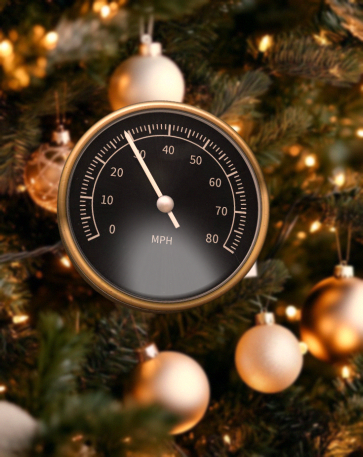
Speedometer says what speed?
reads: 29 mph
